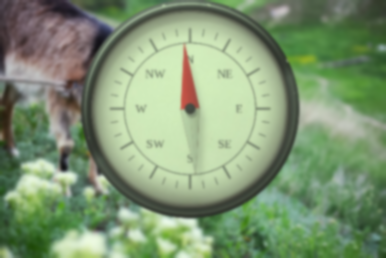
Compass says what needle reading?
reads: 355 °
